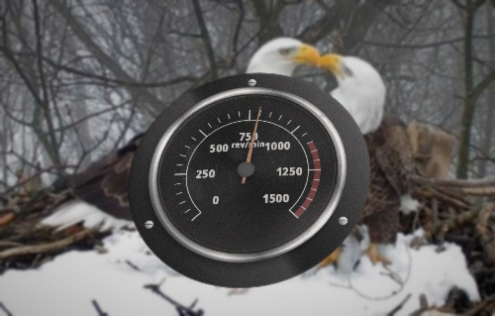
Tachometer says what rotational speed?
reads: 800 rpm
